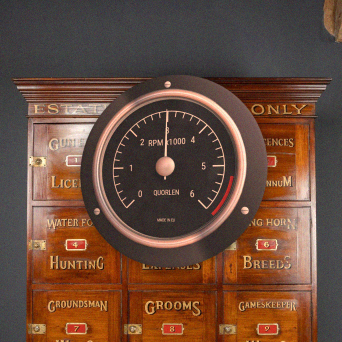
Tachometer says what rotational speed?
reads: 3000 rpm
